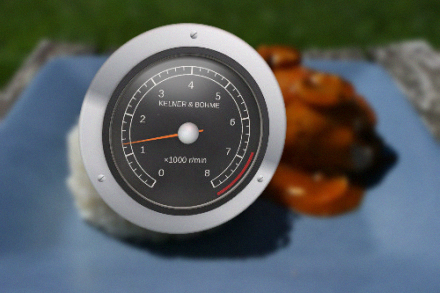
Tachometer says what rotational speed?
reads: 1300 rpm
